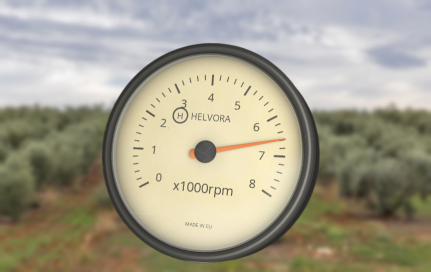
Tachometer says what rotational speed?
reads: 6600 rpm
